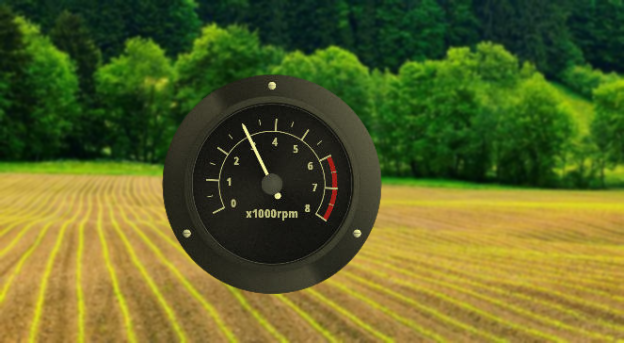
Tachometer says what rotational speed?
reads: 3000 rpm
